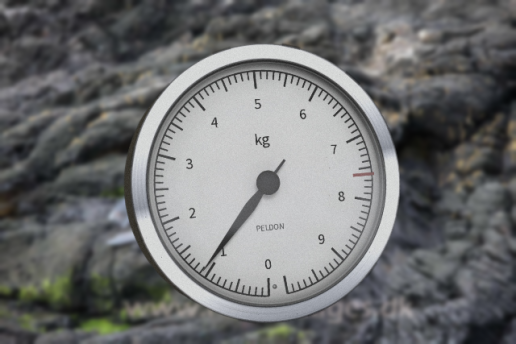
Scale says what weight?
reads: 1.1 kg
